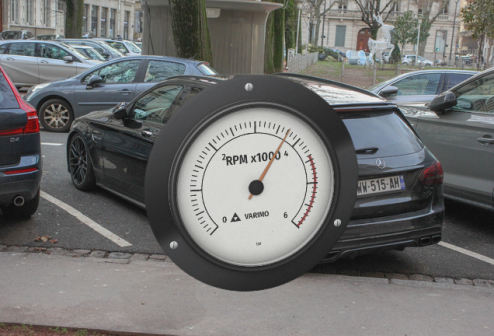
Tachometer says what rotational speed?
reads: 3700 rpm
